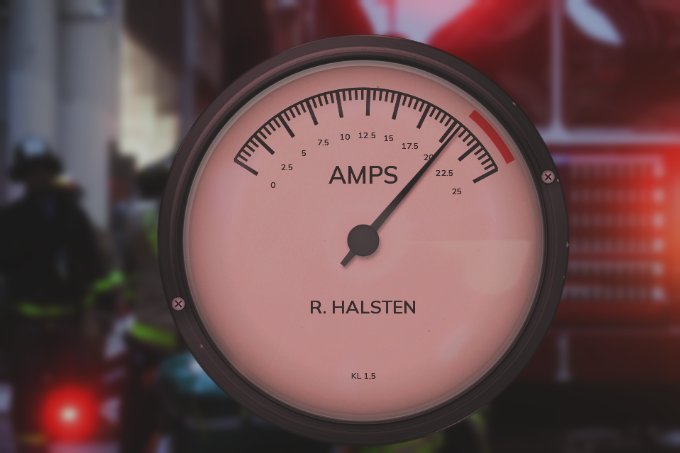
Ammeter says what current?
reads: 20.5 A
